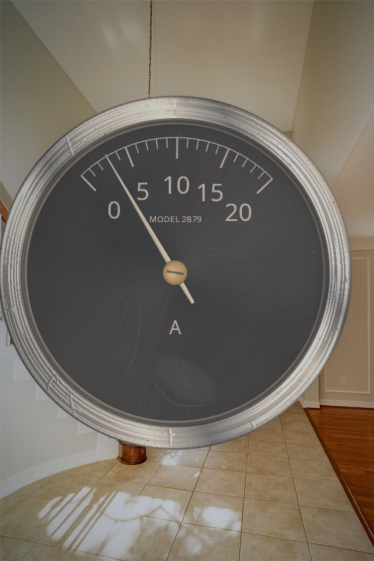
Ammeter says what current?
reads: 3 A
